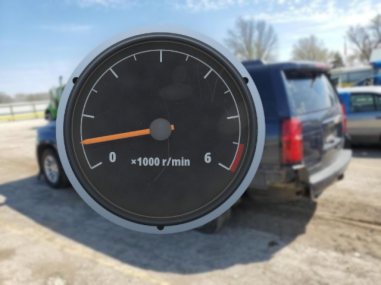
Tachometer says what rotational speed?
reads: 500 rpm
